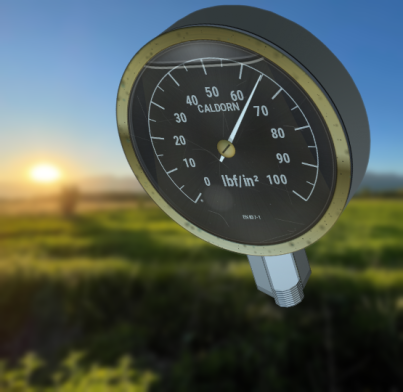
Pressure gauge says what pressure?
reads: 65 psi
